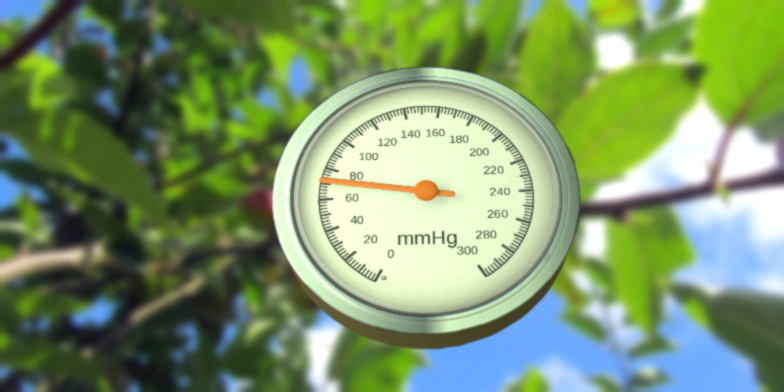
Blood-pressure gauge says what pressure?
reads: 70 mmHg
